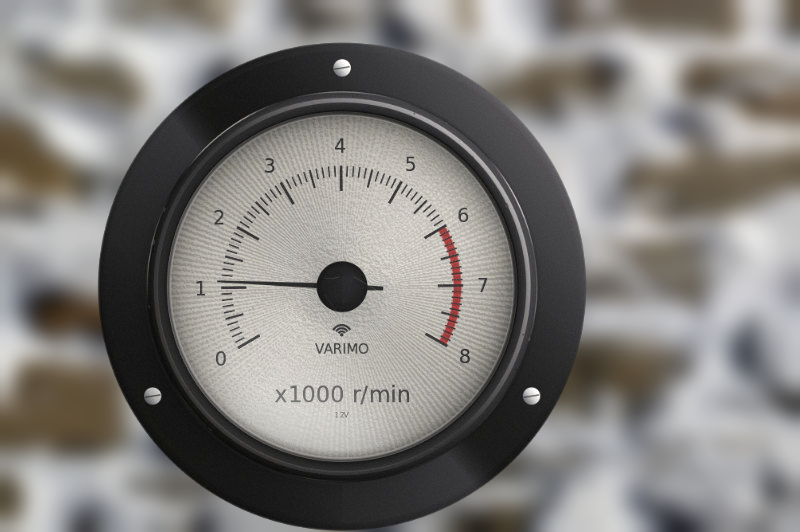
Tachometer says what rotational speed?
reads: 1100 rpm
